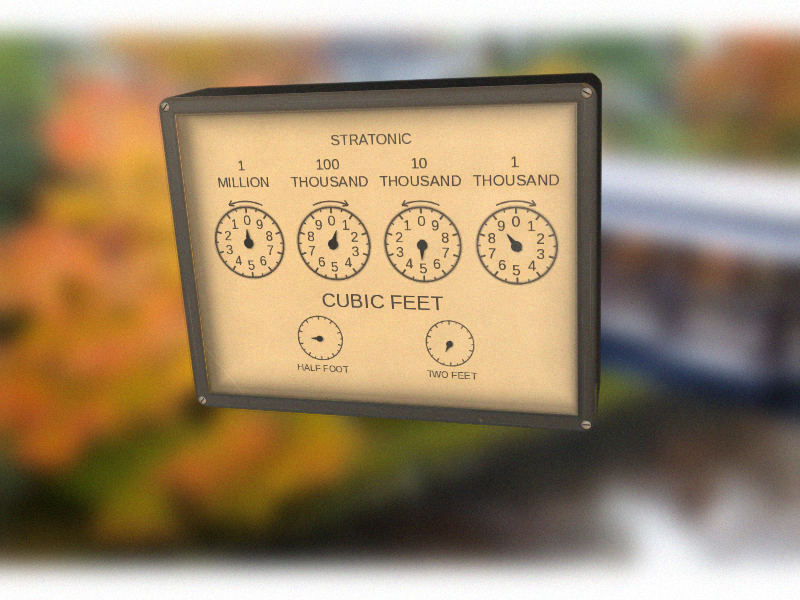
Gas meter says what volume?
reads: 4900 ft³
